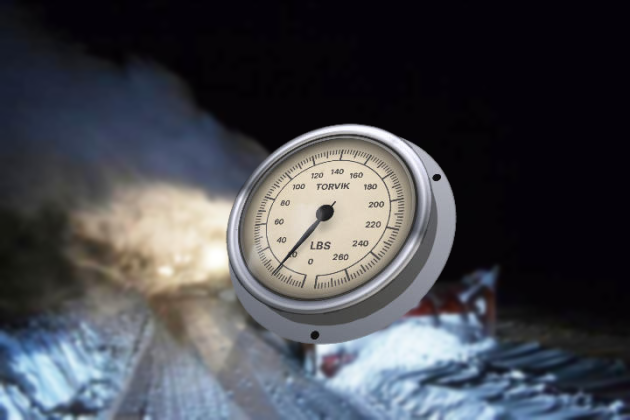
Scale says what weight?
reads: 20 lb
